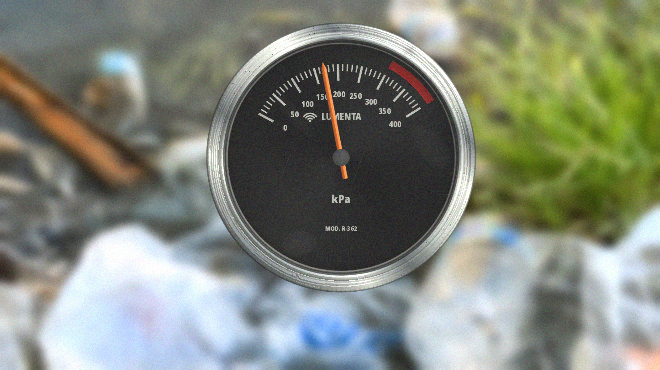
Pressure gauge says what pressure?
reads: 170 kPa
